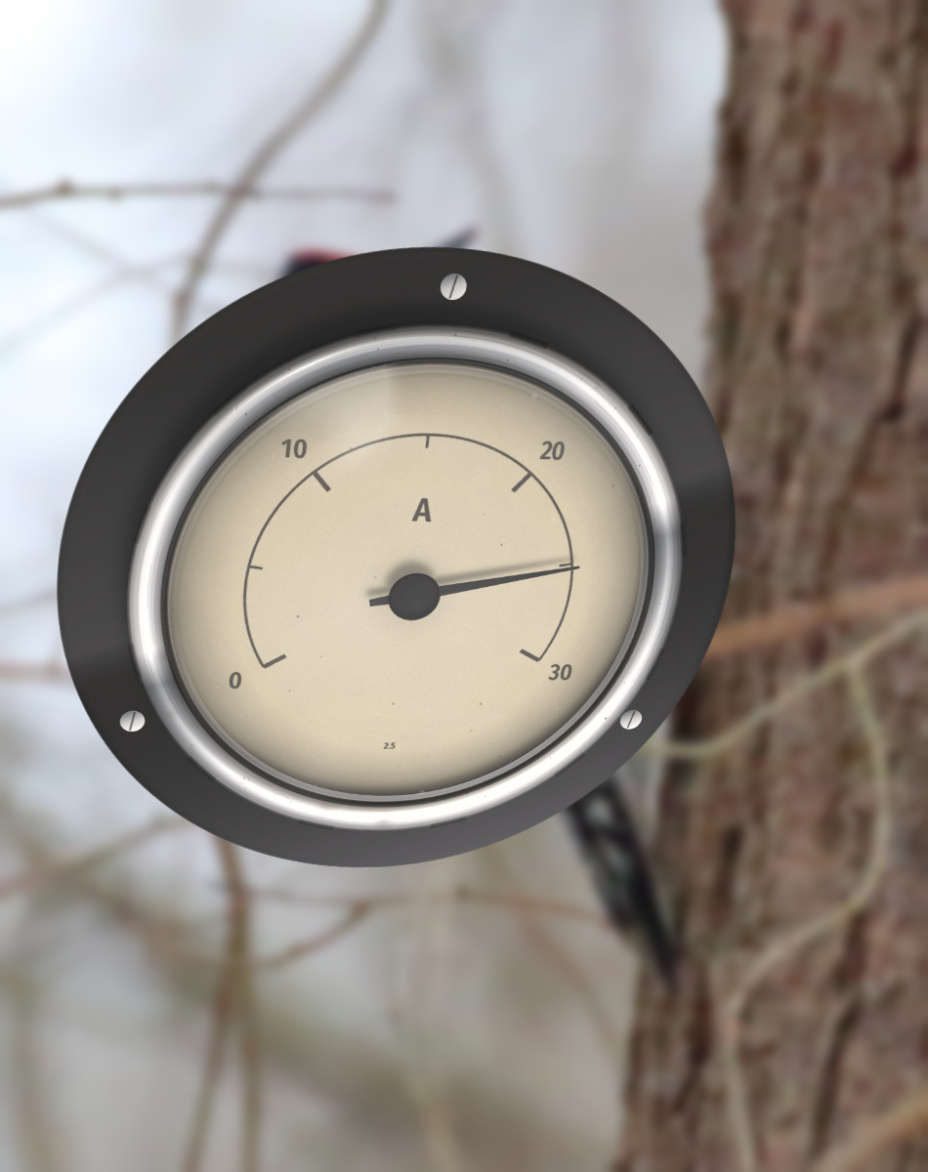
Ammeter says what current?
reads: 25 A
